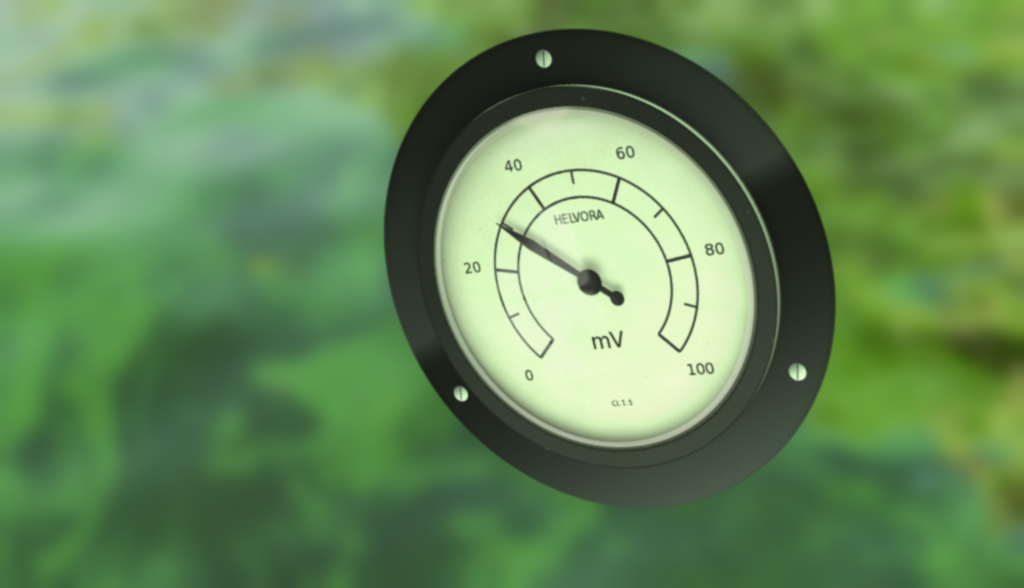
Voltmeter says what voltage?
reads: 30 mV
